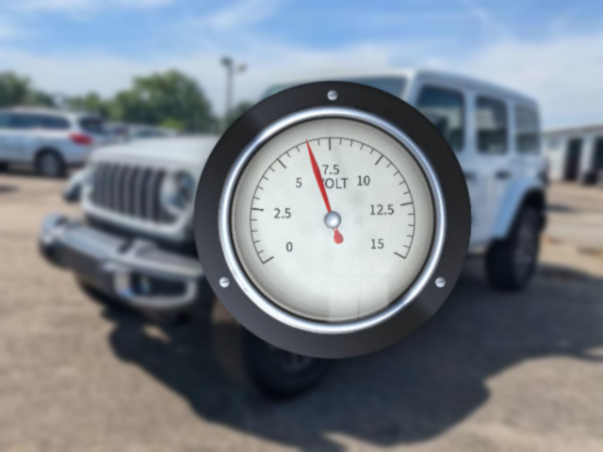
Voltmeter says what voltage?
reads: 6.5 V
